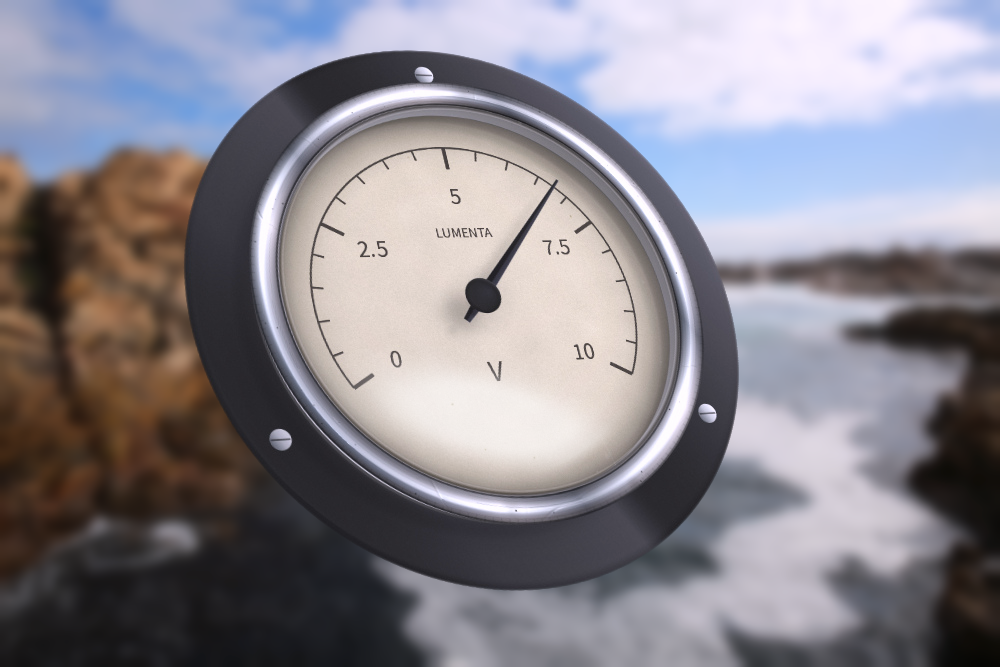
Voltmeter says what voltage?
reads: 6.75 V
